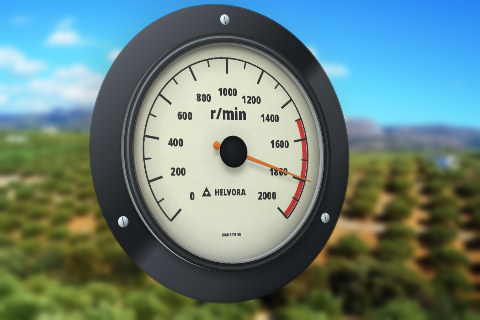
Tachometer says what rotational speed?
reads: 1800 rpm
